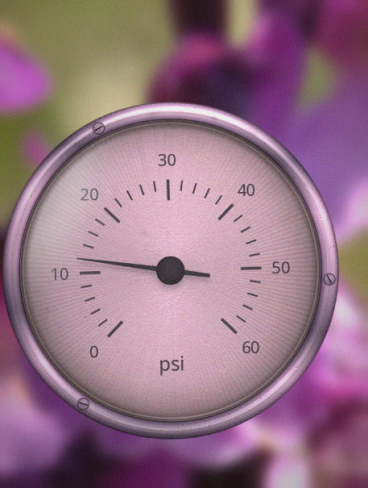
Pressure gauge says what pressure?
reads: 12 psi
